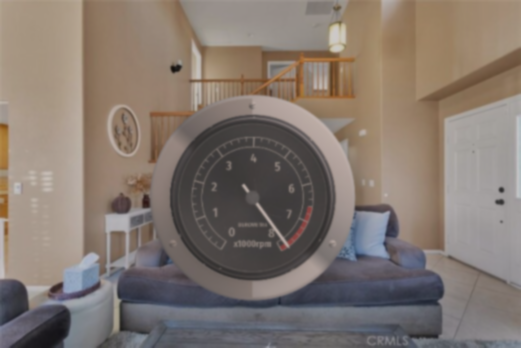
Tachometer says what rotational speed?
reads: 7800 rpm
